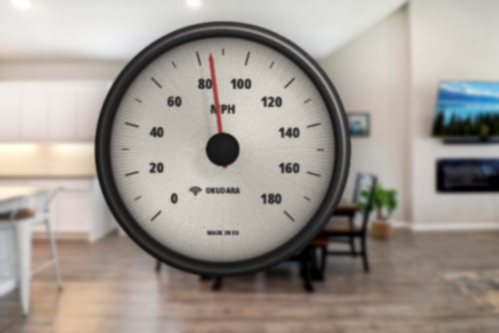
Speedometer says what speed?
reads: 85 mph
